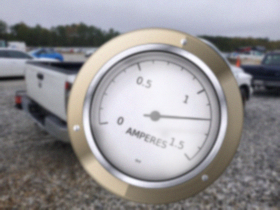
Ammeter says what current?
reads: 1.2 A
